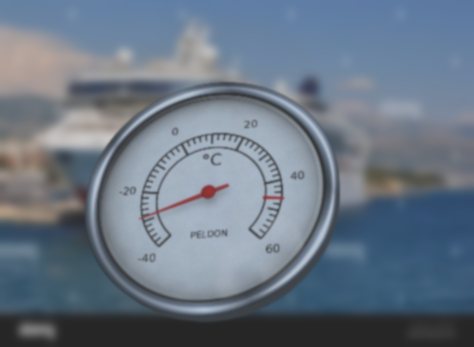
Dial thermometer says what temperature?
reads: -30 °C
